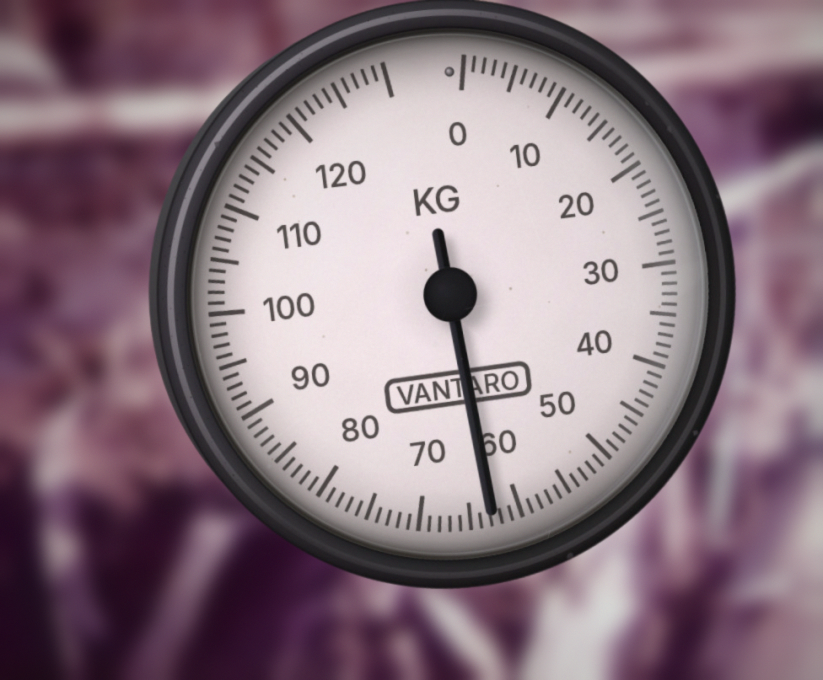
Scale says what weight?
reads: 63 kg
